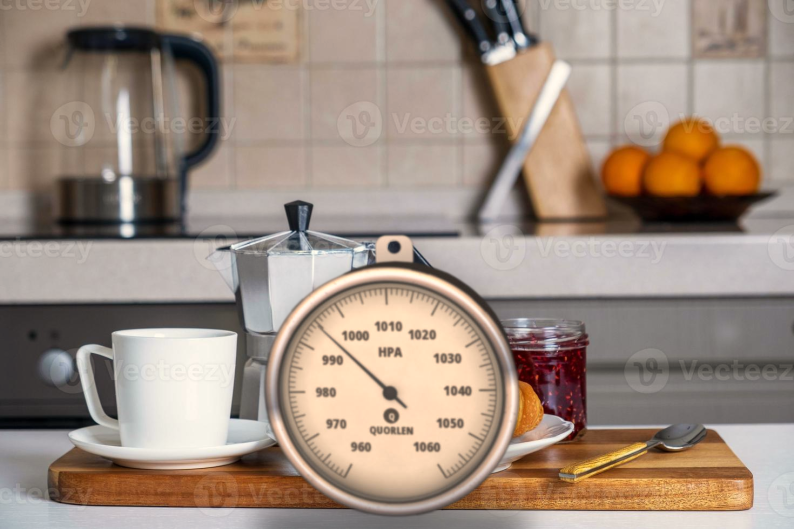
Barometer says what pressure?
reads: 995 hPa
